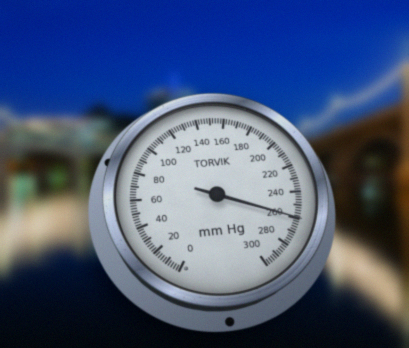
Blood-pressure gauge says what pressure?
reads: 260 mmHg
